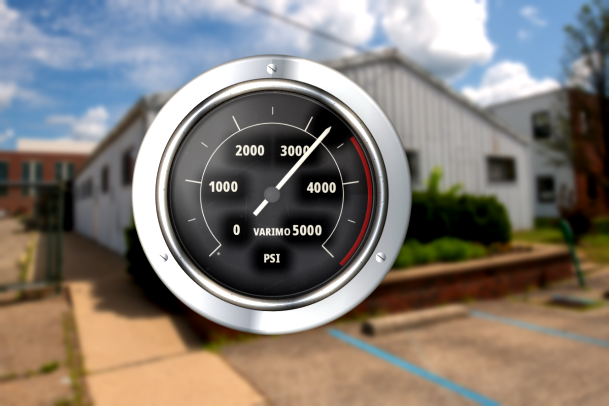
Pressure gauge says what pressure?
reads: 3250 psi
